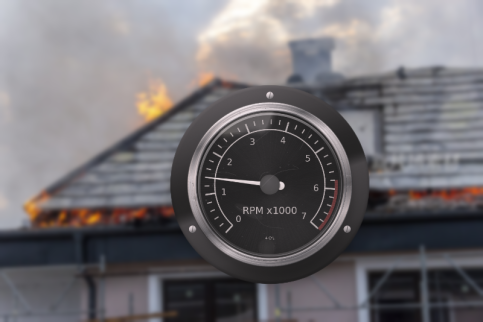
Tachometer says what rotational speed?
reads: 1400 rpm
